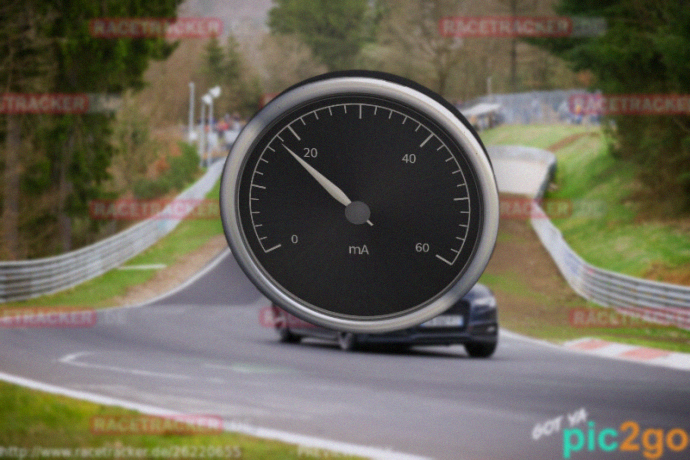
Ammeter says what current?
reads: 18 mA
